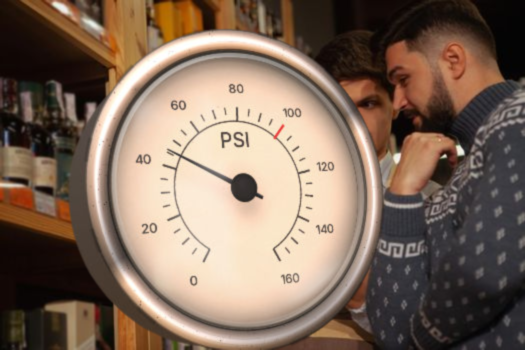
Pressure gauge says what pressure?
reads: 45 psi
